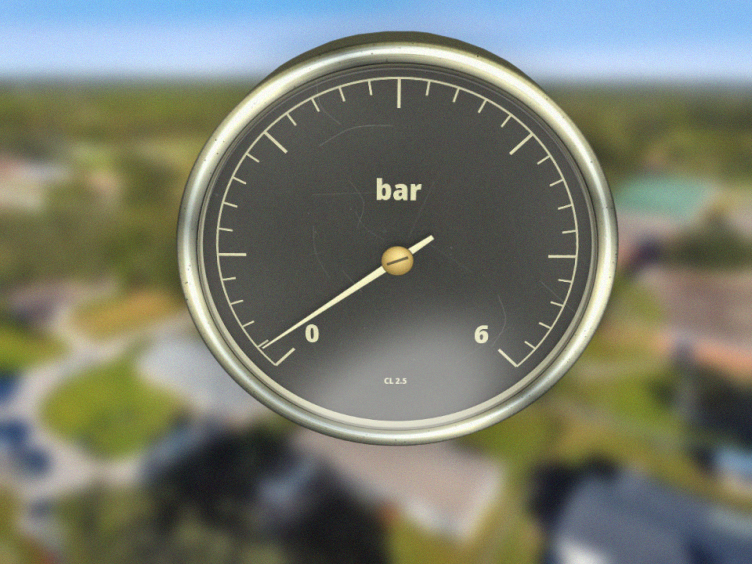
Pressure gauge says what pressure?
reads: 0.2 bar
